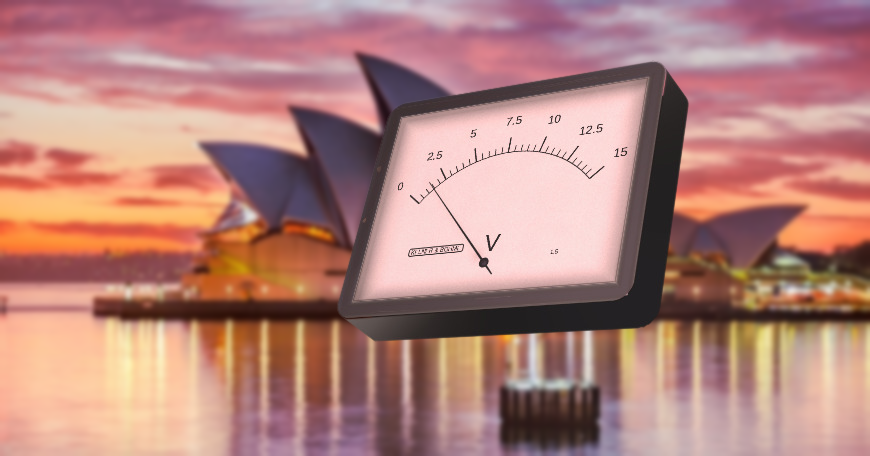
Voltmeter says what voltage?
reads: 1.5 V
